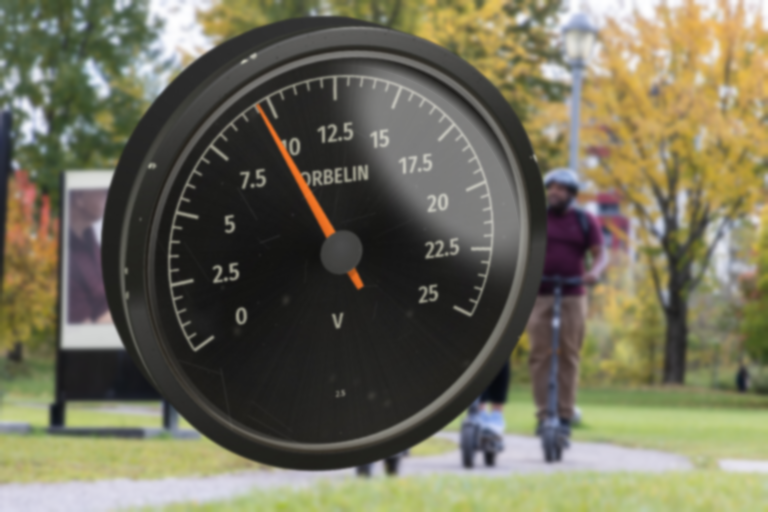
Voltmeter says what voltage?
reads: 9.5 V
